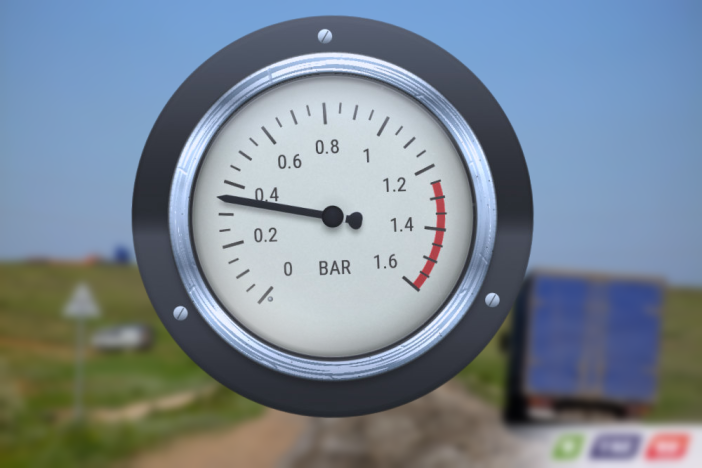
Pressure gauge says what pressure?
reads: 0.35 bar
